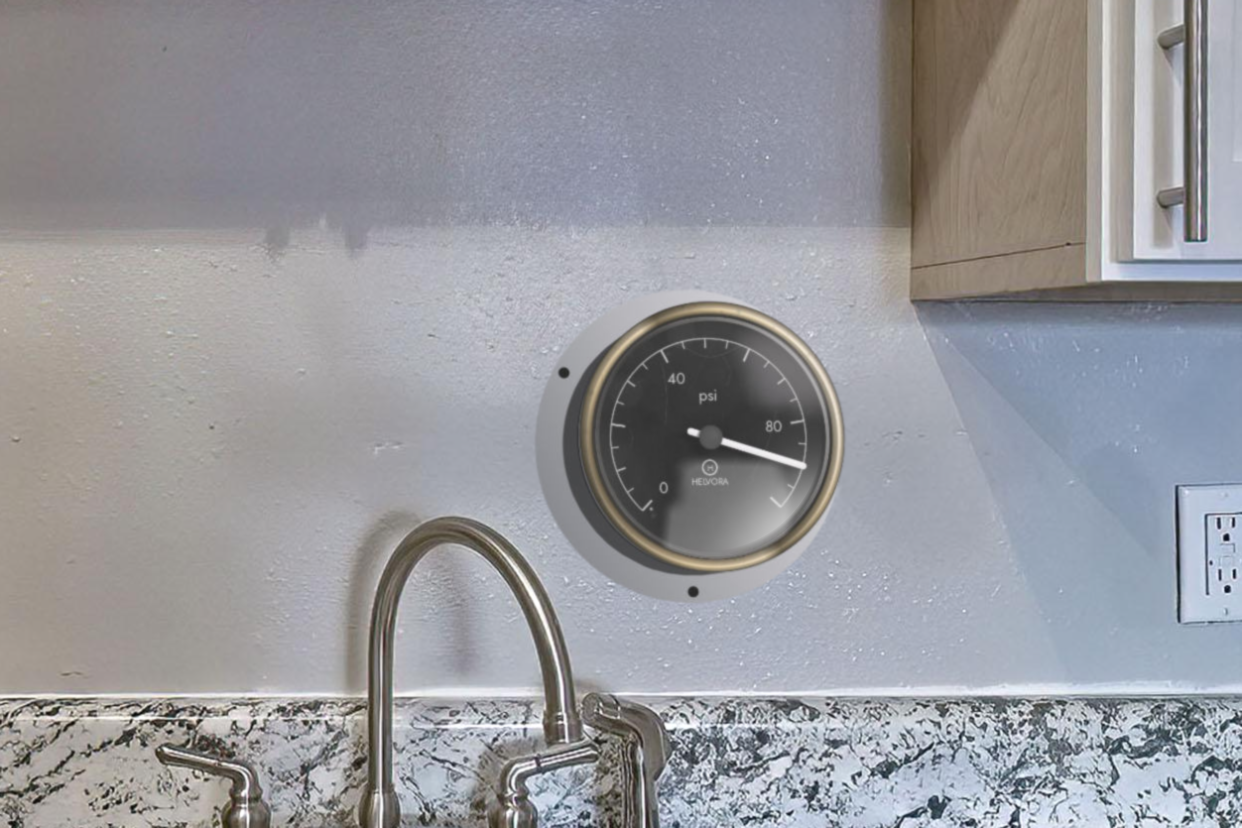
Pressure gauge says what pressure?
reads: 90 psi
